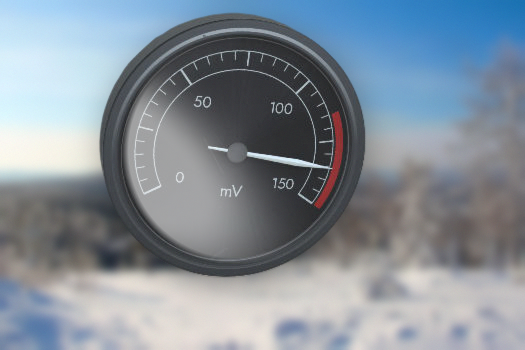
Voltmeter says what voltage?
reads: 135 mV
